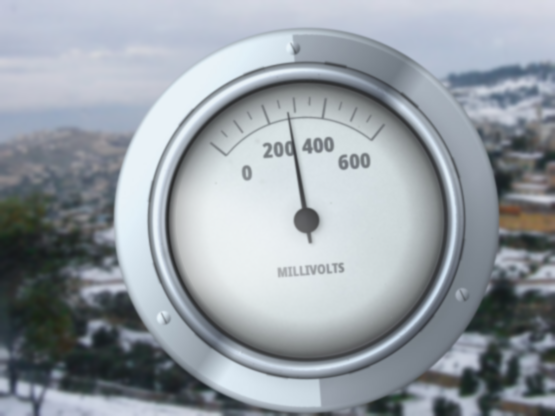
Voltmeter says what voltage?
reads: 275 mV
